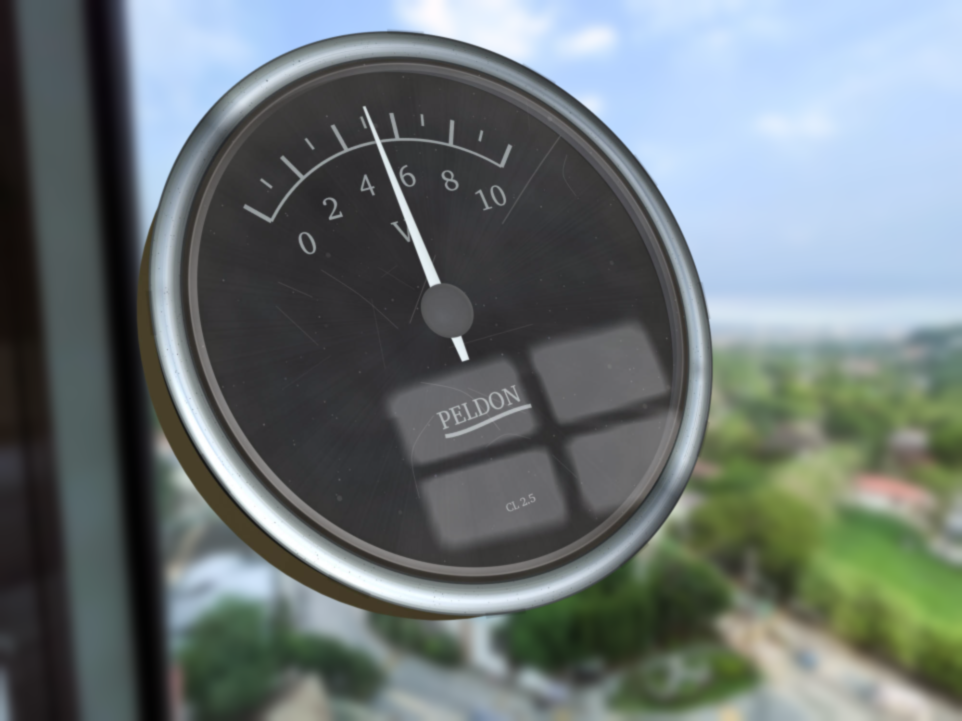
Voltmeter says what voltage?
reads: 5 V
